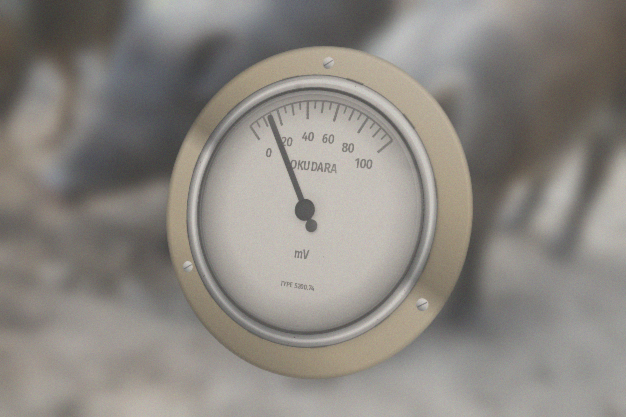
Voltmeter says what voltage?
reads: 15 mV
